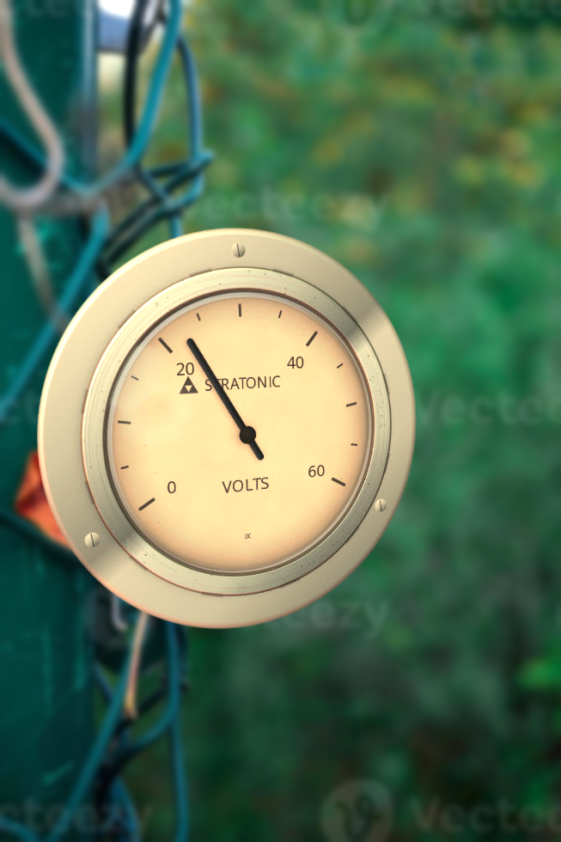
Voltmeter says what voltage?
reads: 22.5 V
